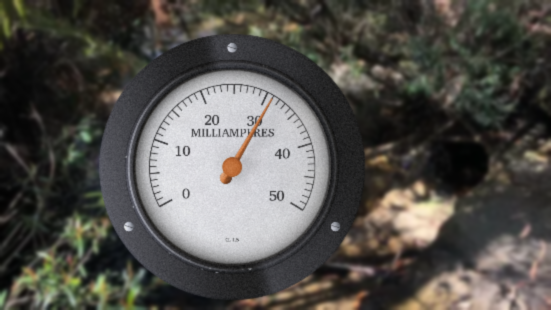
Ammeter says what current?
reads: 31 mA
